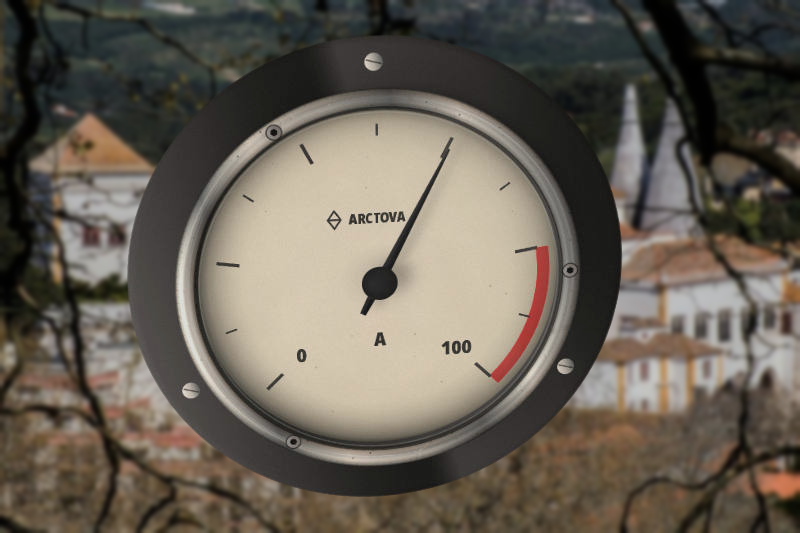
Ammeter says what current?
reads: 60 A
